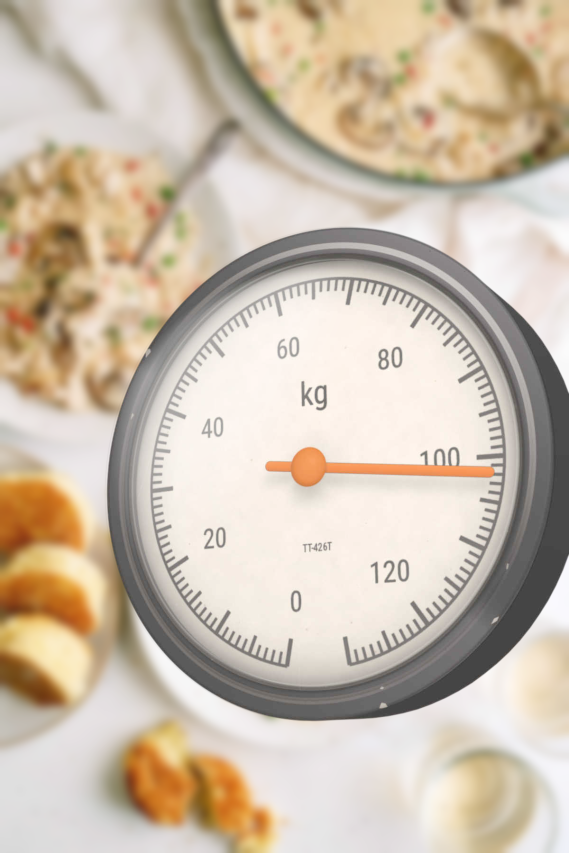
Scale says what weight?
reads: 102 kg
